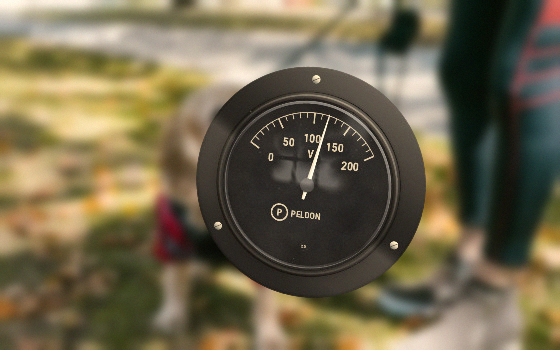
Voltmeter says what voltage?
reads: 120 V
